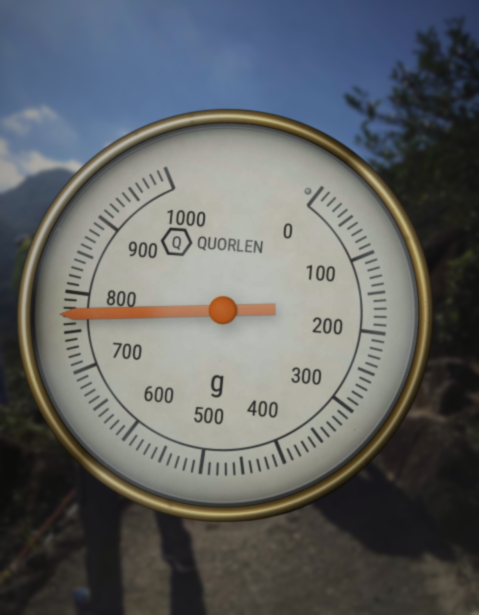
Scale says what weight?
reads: 770 g
